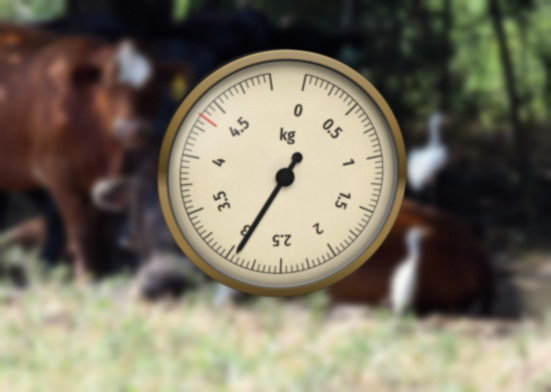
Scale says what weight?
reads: 2.95 kg
